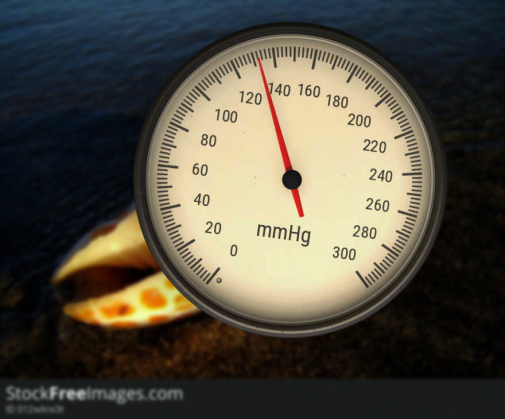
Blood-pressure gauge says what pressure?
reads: 132 mmHg
